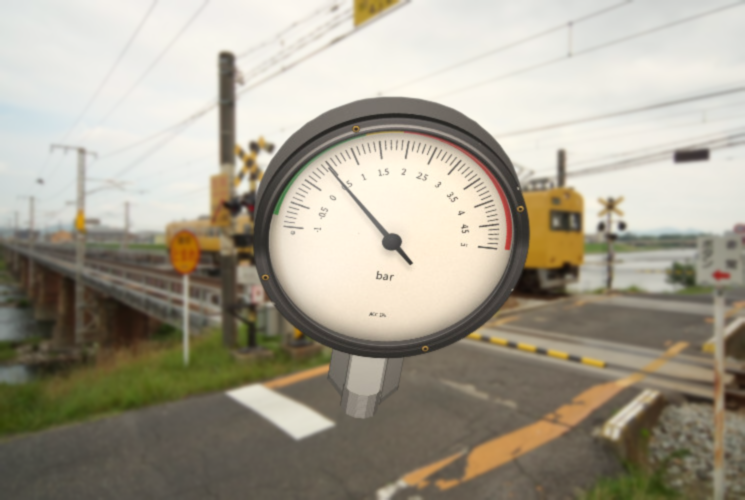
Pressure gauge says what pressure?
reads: 0.5 bar
